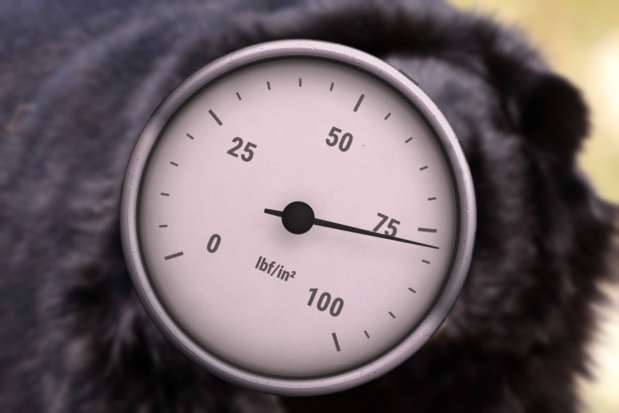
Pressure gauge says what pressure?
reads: 77.5 psi
